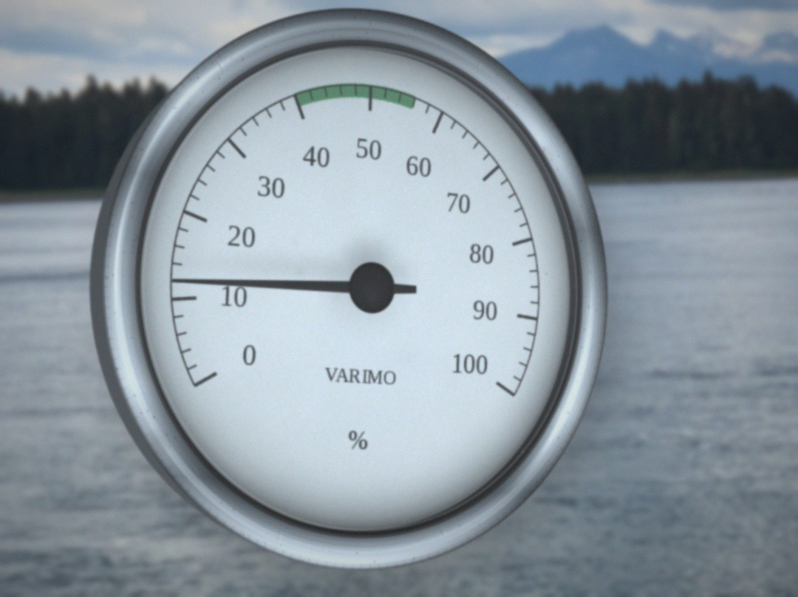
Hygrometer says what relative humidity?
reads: 12 %
